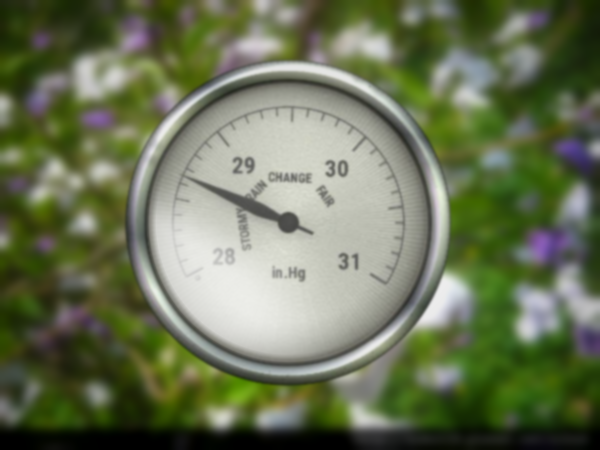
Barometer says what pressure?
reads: 28.65 inHg
